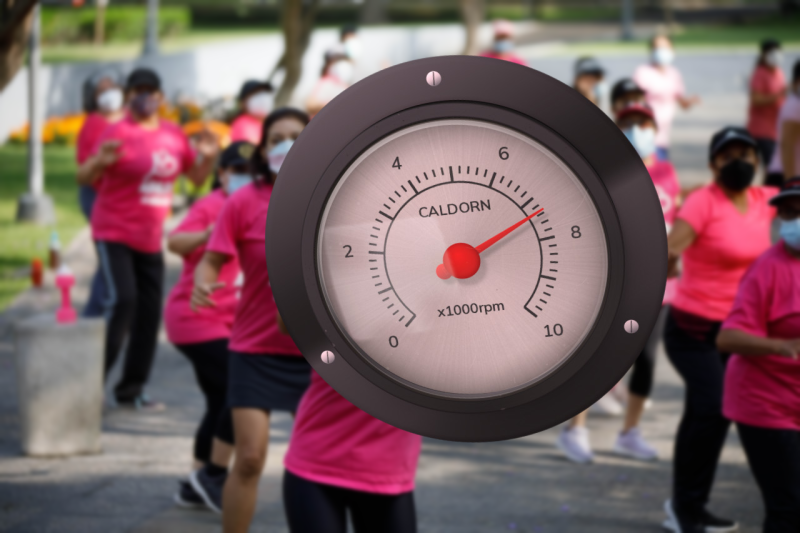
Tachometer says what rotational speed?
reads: 7300 rpm
